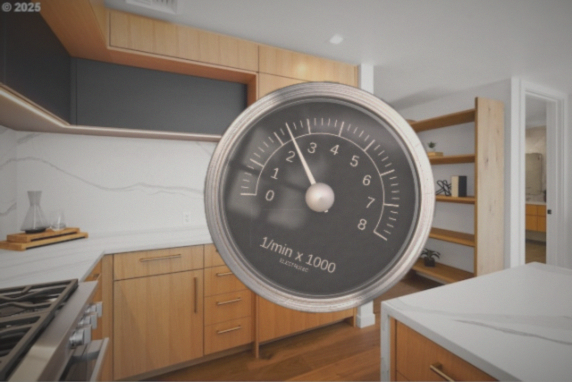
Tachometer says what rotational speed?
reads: 2400 rpm
